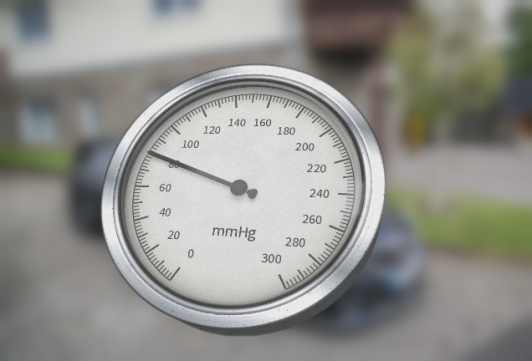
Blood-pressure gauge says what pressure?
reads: 80 mmHg
